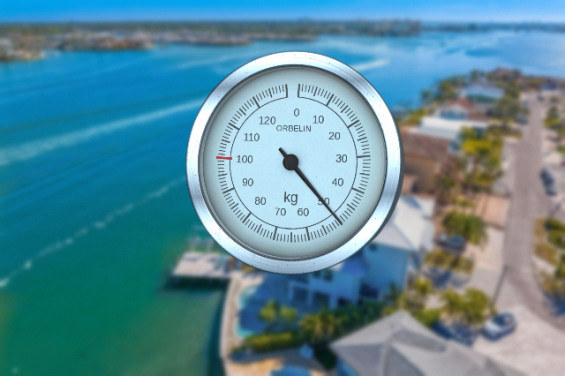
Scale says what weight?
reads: 50 kg
